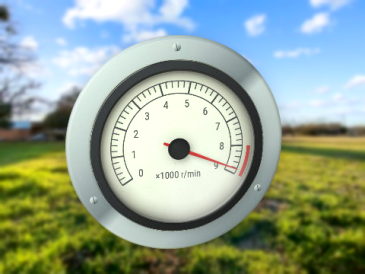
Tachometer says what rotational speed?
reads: 8800 rpm
